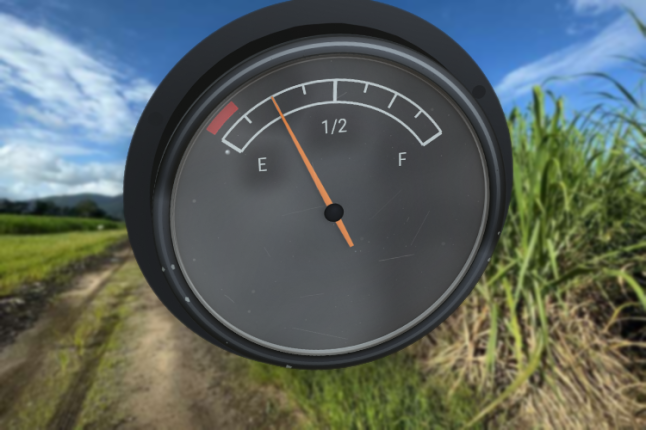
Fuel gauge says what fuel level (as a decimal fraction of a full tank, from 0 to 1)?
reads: 0.25
